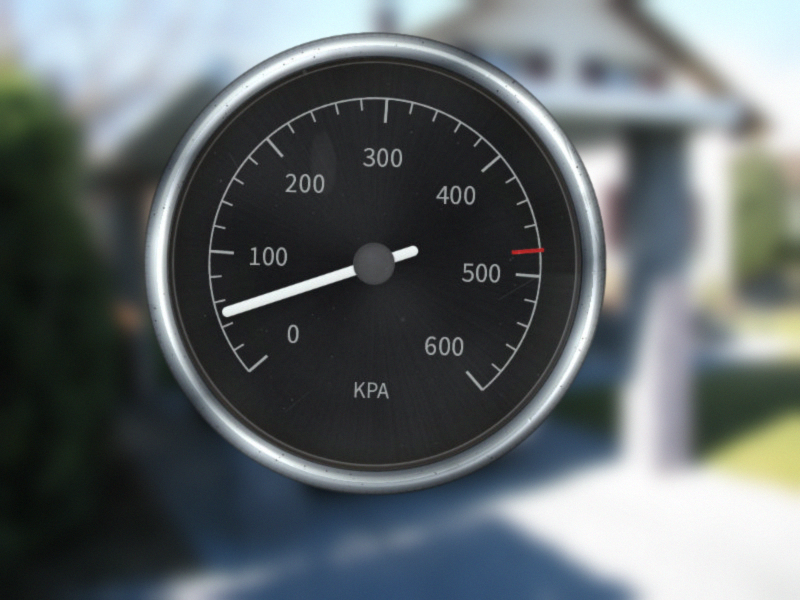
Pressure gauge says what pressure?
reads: 50 kPa
